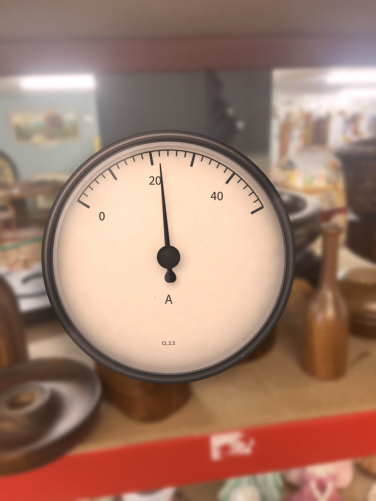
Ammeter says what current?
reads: 22 A
